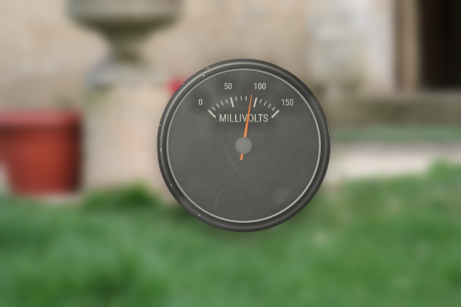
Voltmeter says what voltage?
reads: 90 mV
